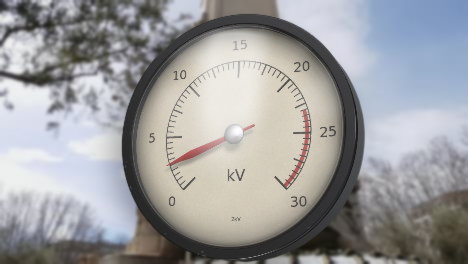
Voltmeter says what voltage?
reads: 2.5 kV
